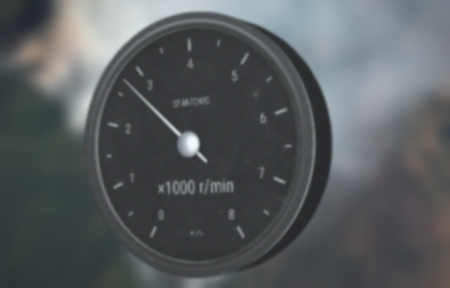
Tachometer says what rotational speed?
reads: 2750 rpm
